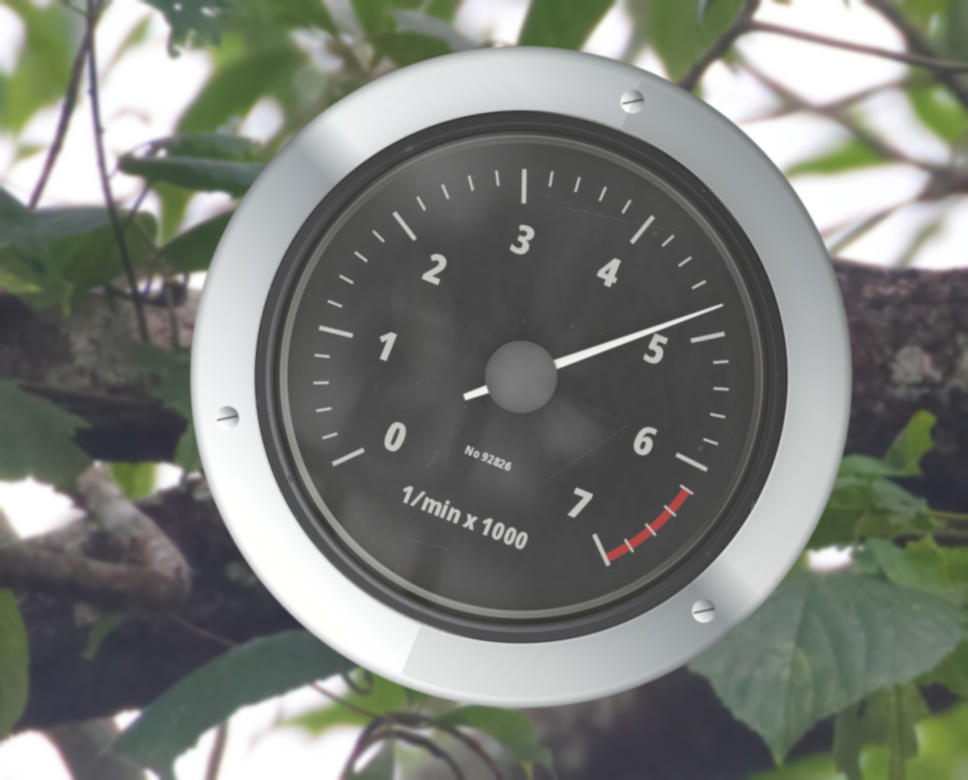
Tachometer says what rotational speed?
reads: 4800 rpm
